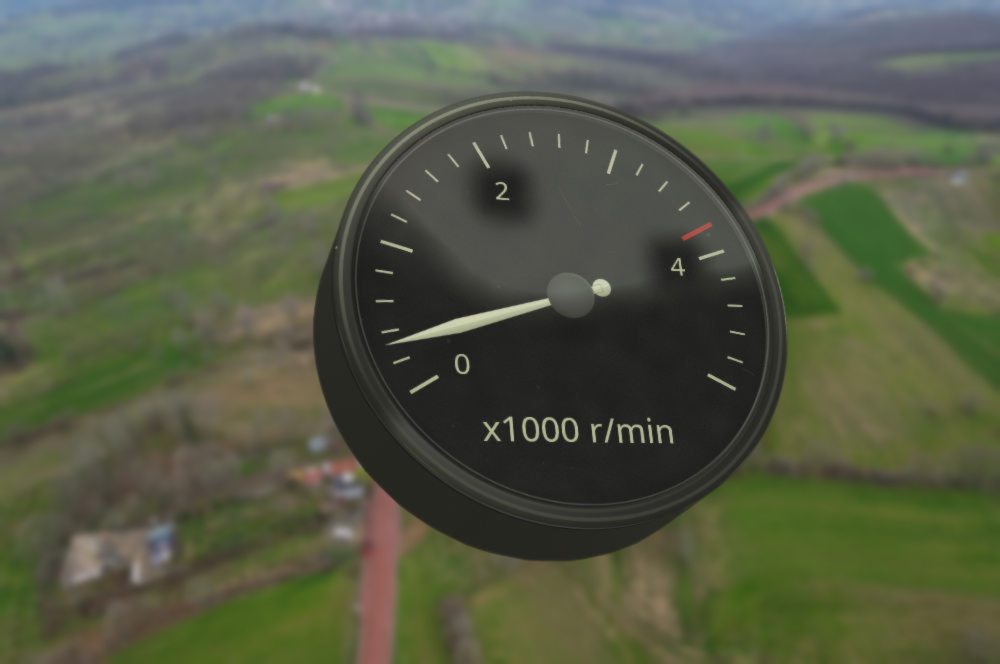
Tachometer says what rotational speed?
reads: 300 rpm
